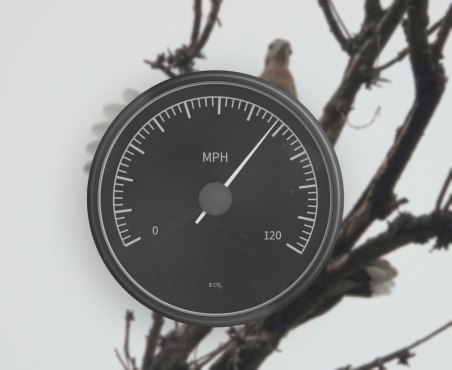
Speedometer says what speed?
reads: 78 mph
